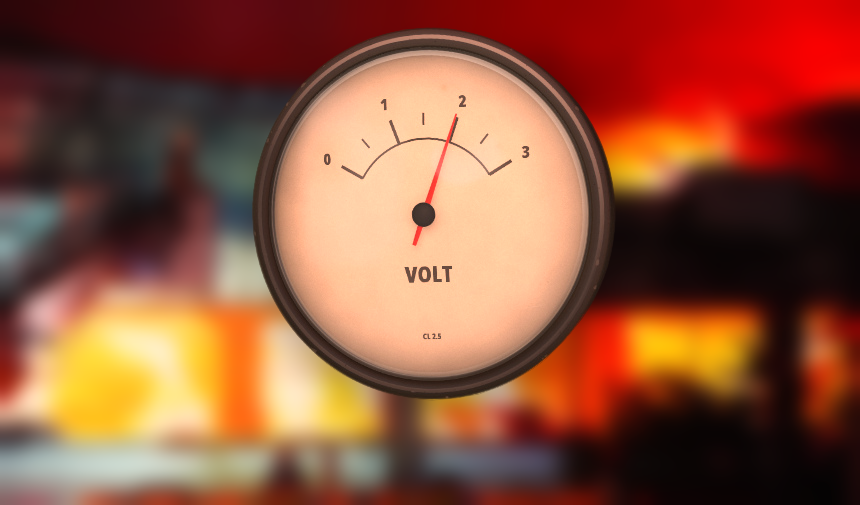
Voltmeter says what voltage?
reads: 2 V
